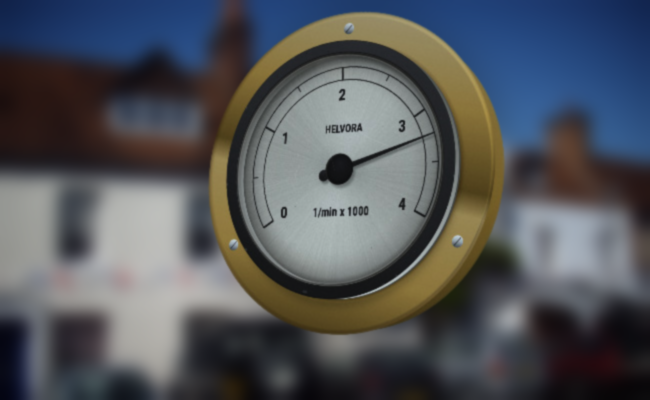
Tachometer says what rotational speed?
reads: 3250 rpm
